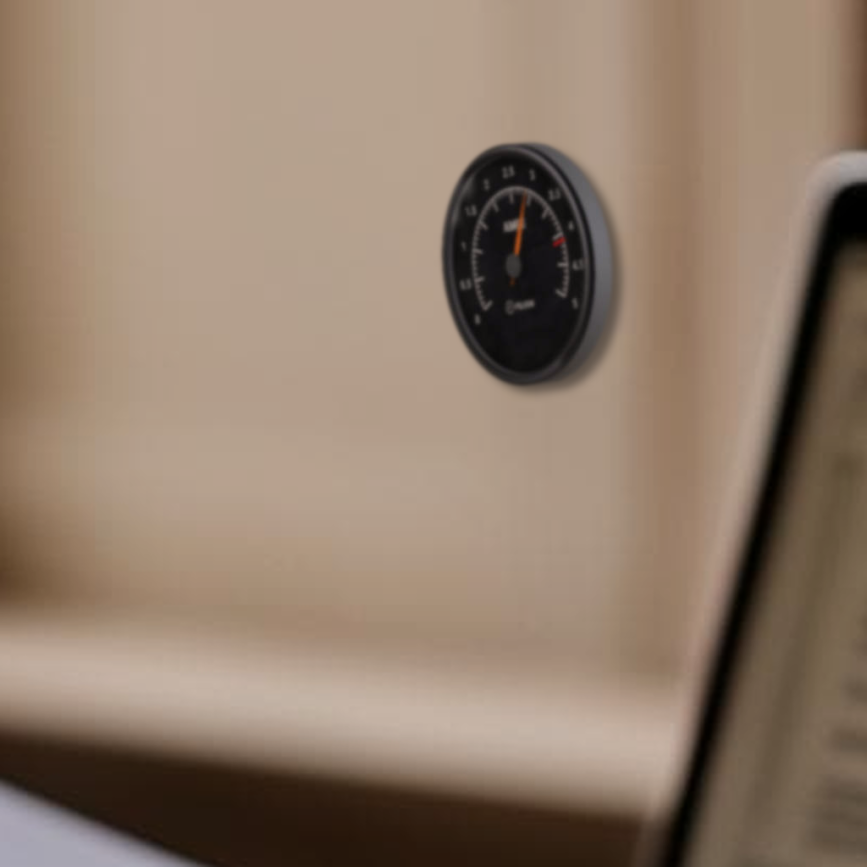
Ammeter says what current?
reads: 3 A
